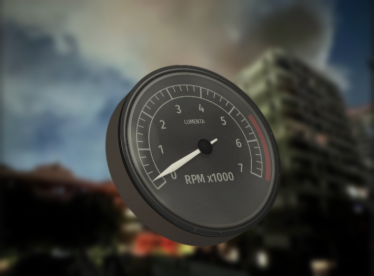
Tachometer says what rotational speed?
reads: 200 rpm
